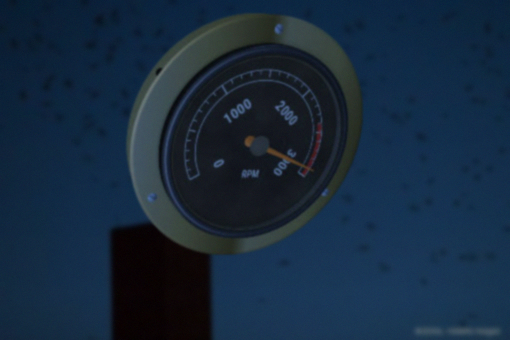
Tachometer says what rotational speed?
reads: 2900 rpm
